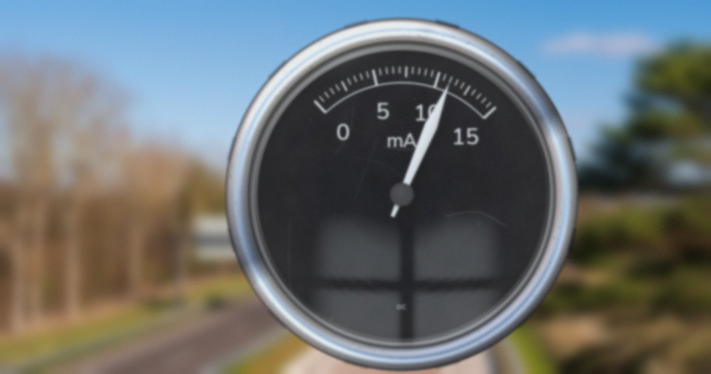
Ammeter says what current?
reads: 11 mA
